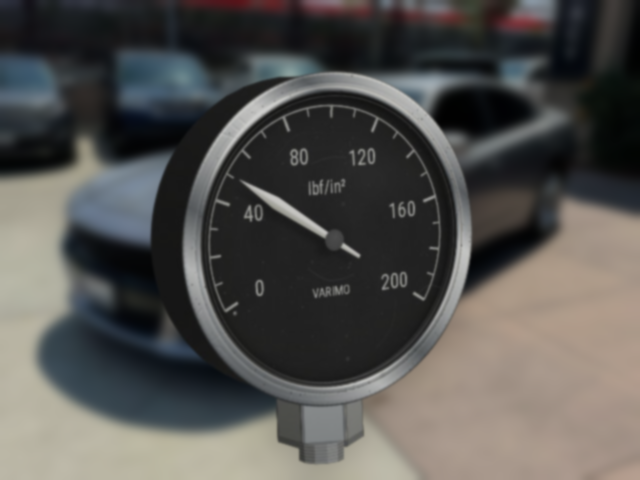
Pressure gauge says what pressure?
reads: 50 psi
